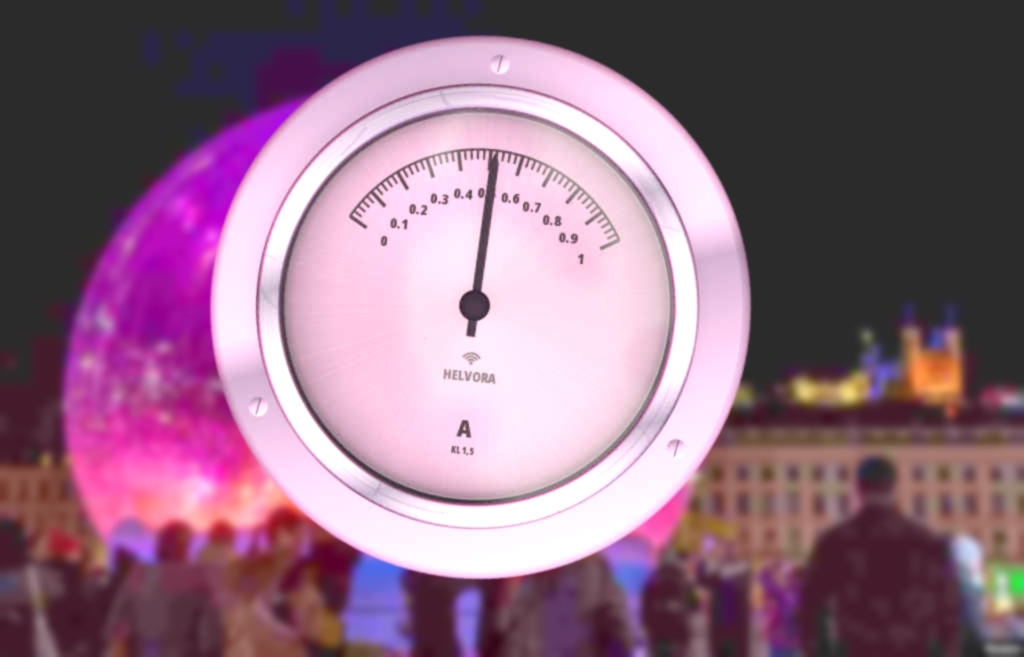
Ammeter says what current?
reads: 0.52 A
